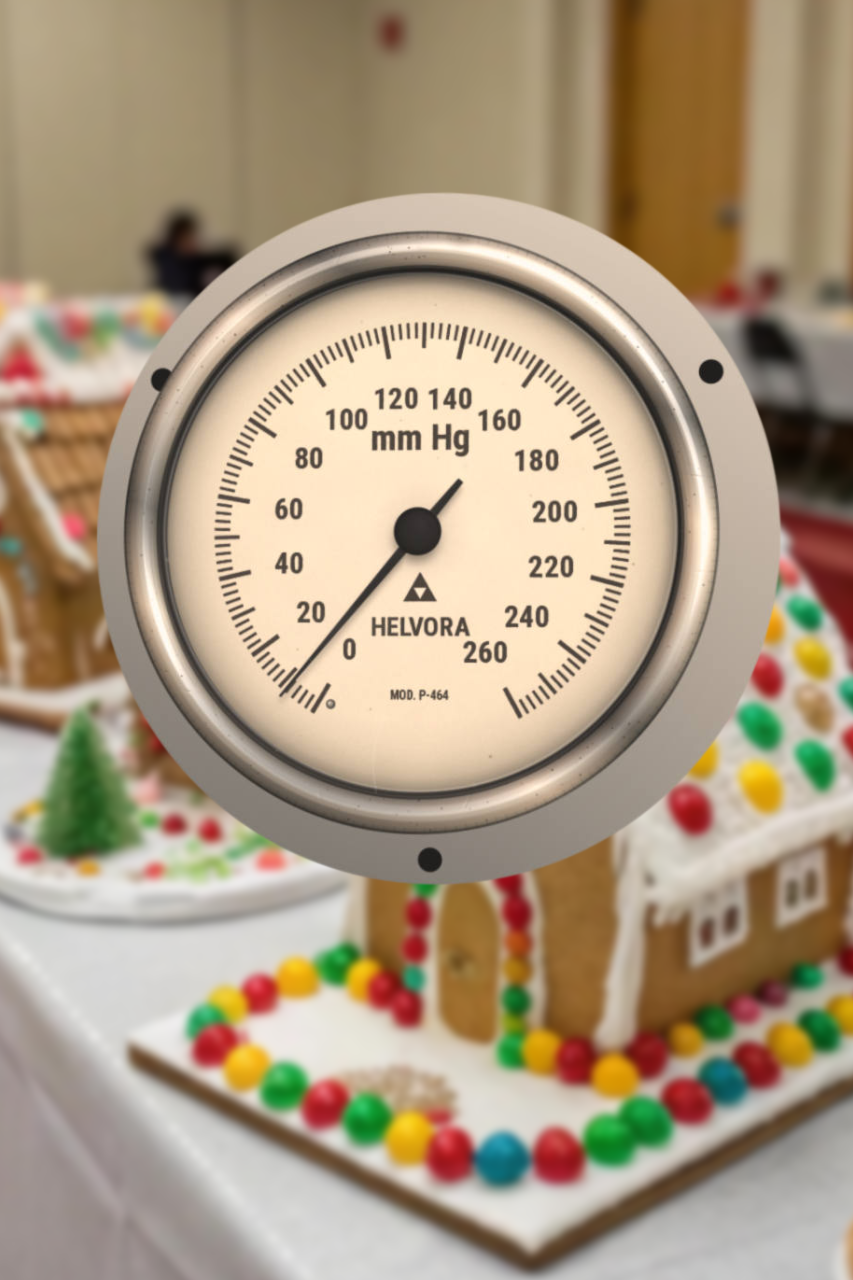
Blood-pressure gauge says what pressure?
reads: 8 mmHg
